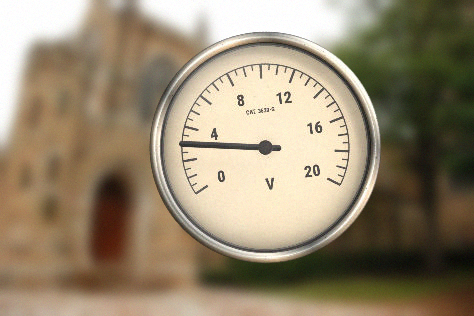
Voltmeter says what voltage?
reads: 3 V
